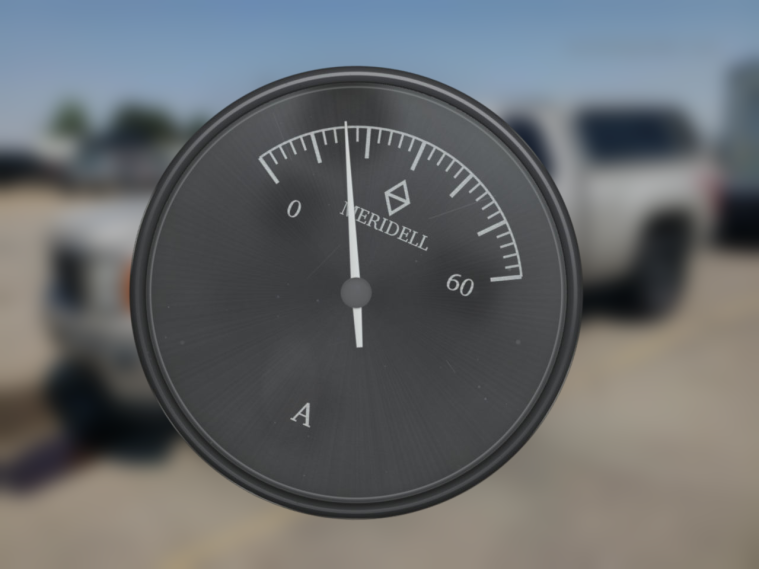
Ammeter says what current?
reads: 16 A
